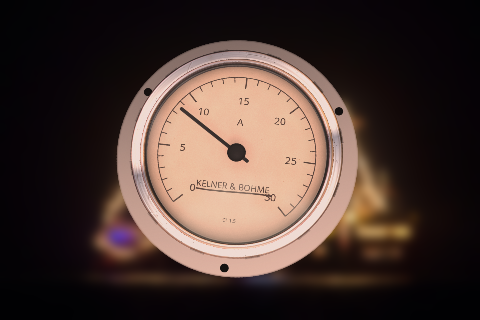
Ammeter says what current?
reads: 8.5 A
